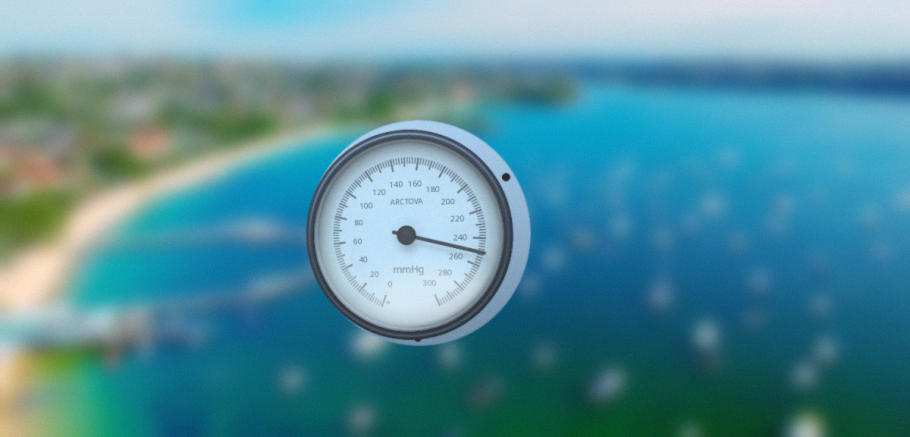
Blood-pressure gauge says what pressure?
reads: 250 mmHg
